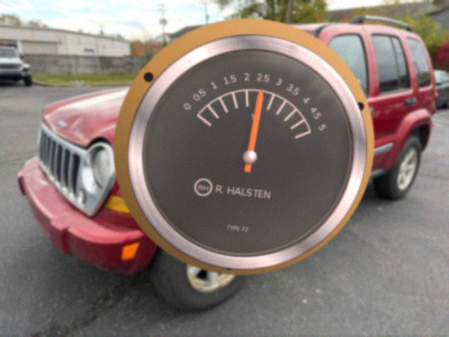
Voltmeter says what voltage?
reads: 2.5 V
